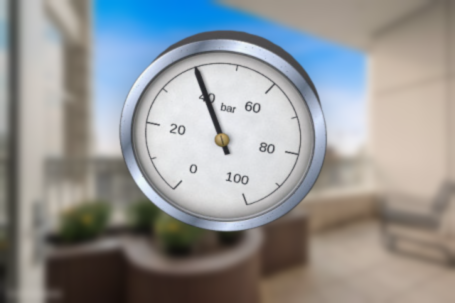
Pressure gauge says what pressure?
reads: 40 bar
